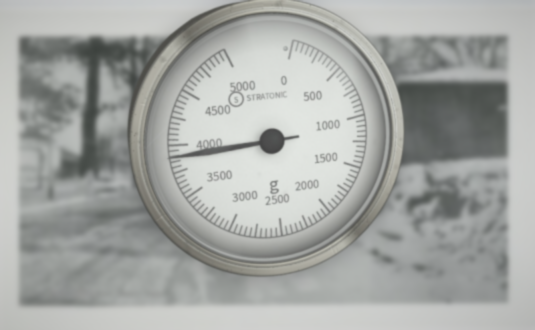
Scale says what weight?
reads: 3900 g
